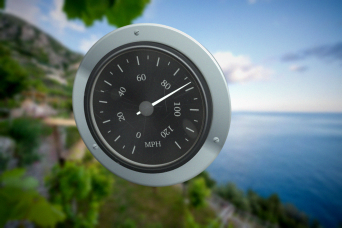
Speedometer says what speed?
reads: 87.5 mph
